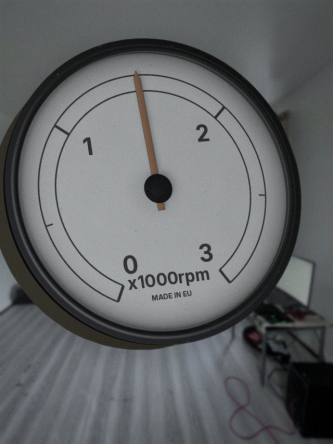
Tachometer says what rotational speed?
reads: 1500 rpm
